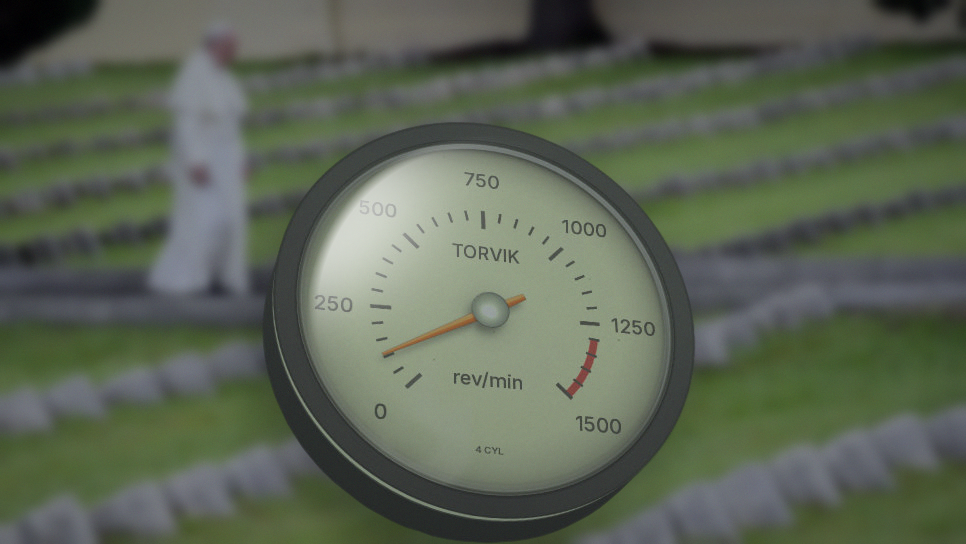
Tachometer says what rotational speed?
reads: 100 rpm
